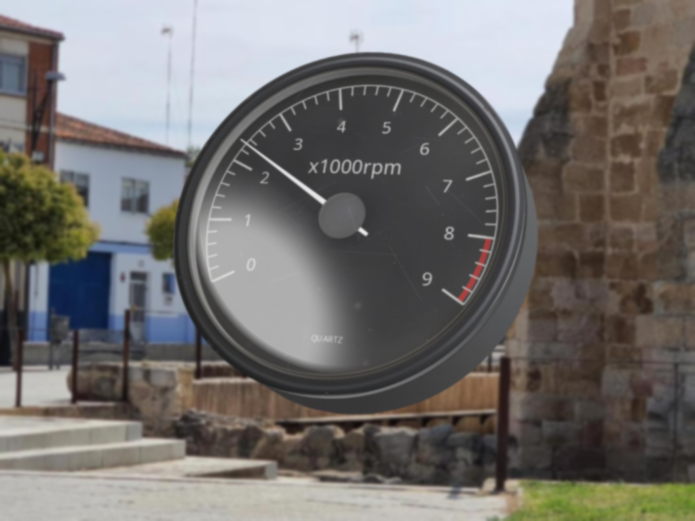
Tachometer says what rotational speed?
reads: 2300 rpm
